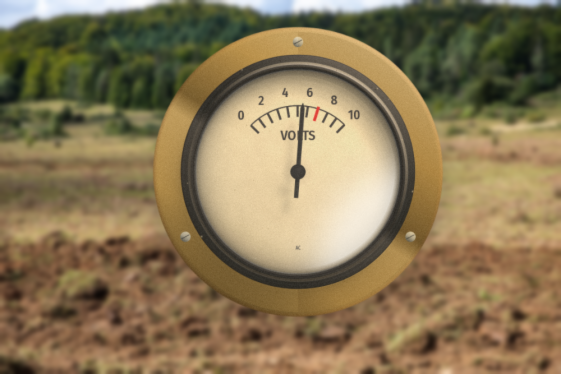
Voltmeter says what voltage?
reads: 5.5 V
